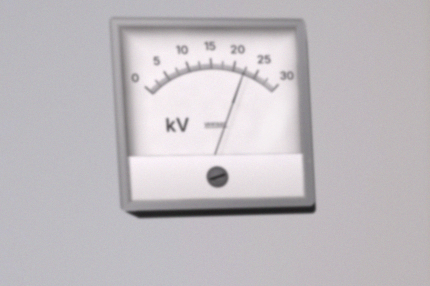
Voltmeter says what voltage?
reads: 22.5 kV
